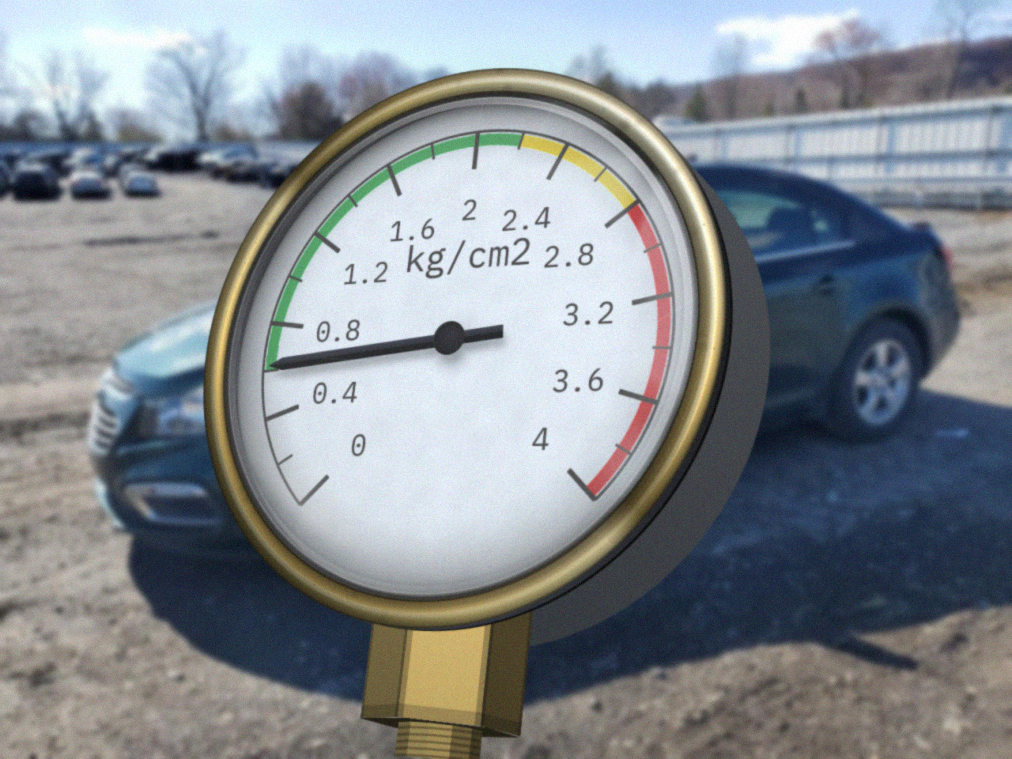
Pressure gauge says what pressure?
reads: 0.6 kg/cm²
